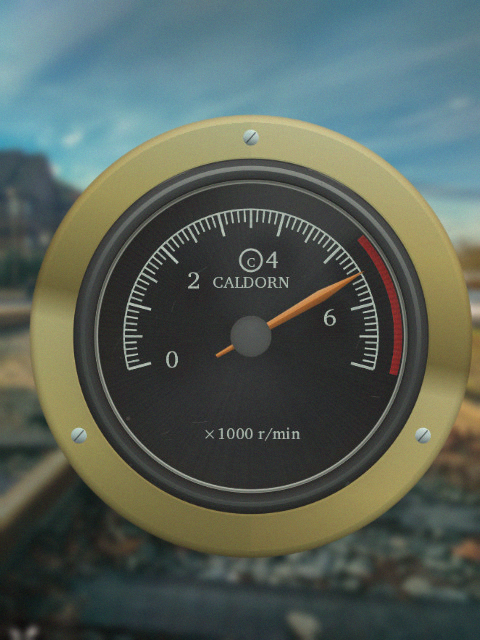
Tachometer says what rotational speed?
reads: 5500 rpm
